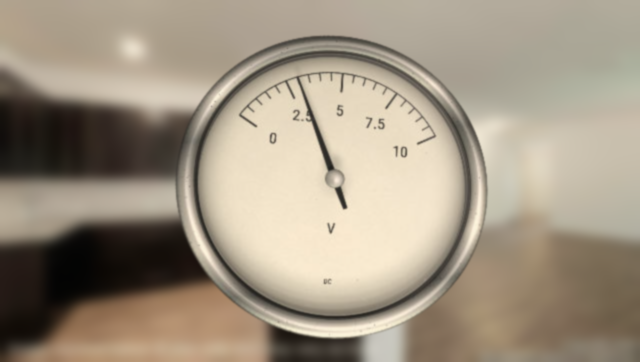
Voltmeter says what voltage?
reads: 3 V
